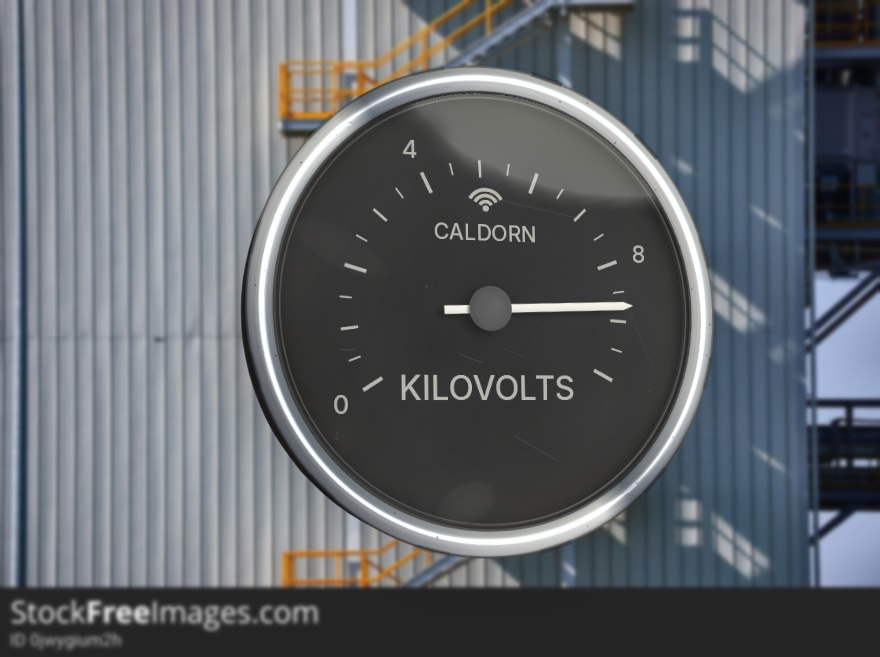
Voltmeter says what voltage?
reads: 8.75 kV
